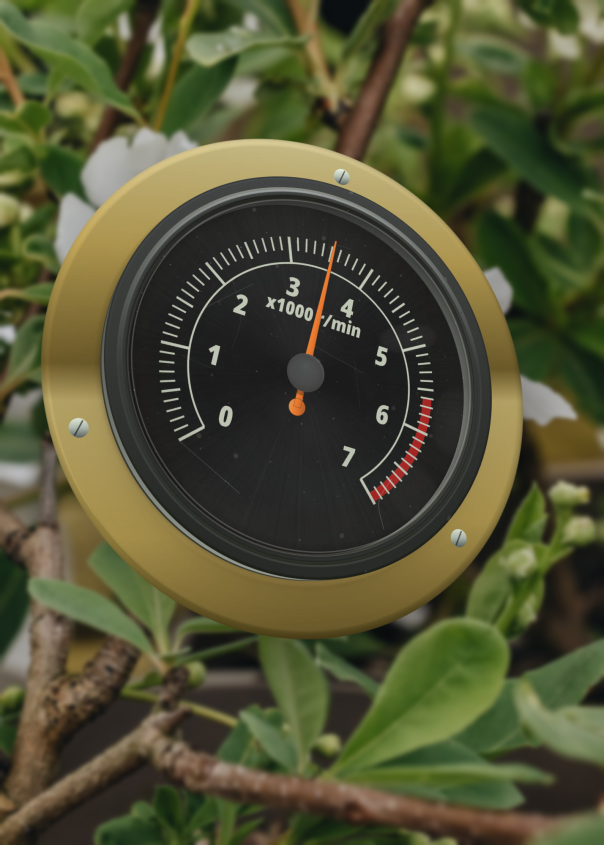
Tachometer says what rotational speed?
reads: 3500 rpm
